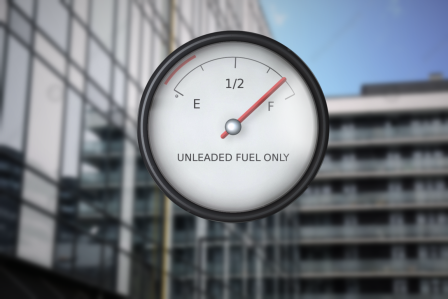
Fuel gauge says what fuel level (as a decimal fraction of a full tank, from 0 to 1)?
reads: 0.875
